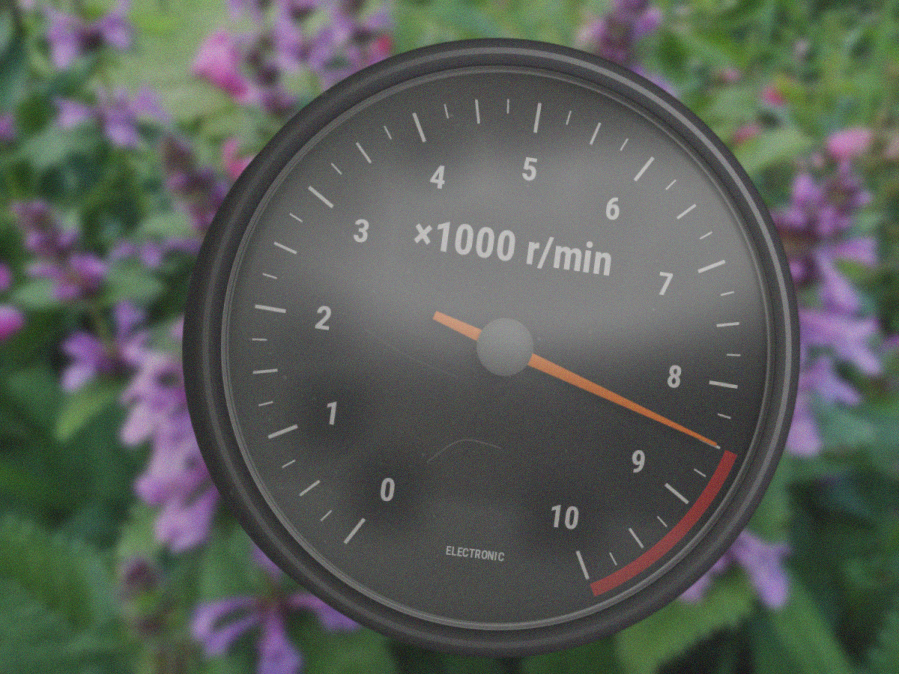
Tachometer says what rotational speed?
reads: 8500 rpm
